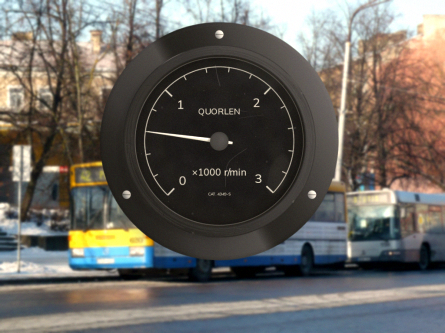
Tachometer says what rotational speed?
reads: 600 rpm
